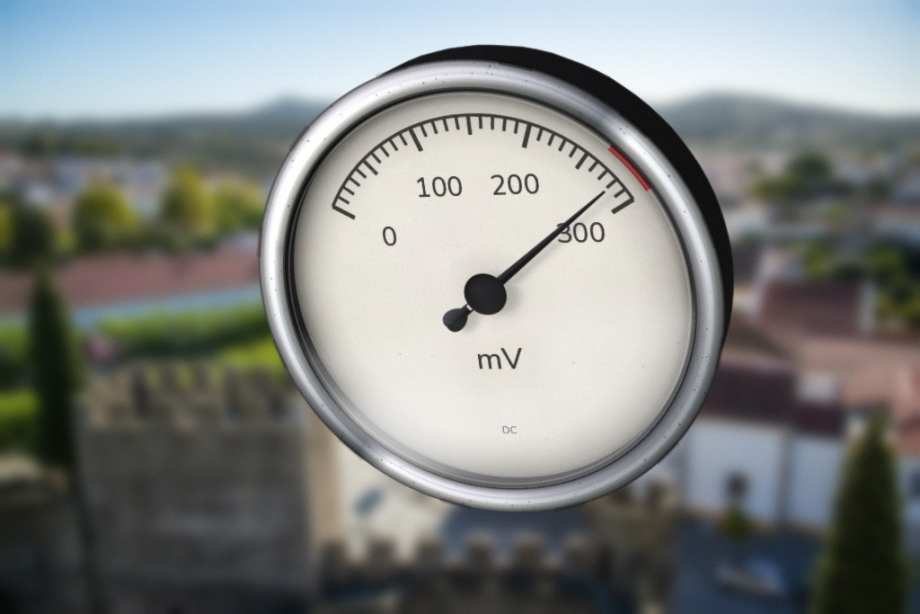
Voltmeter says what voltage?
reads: 280 mV
